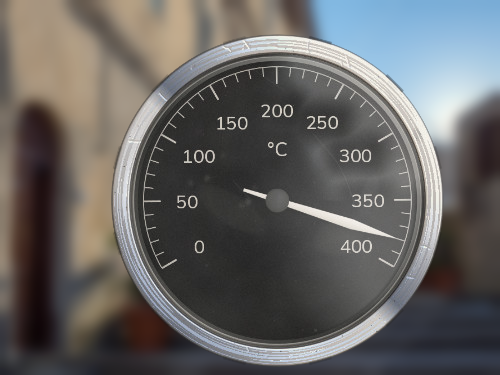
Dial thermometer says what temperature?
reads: 380 °C
